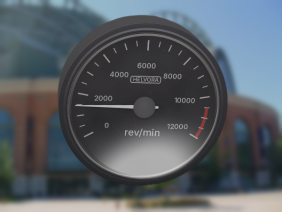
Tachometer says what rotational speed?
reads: 1500 rpm
